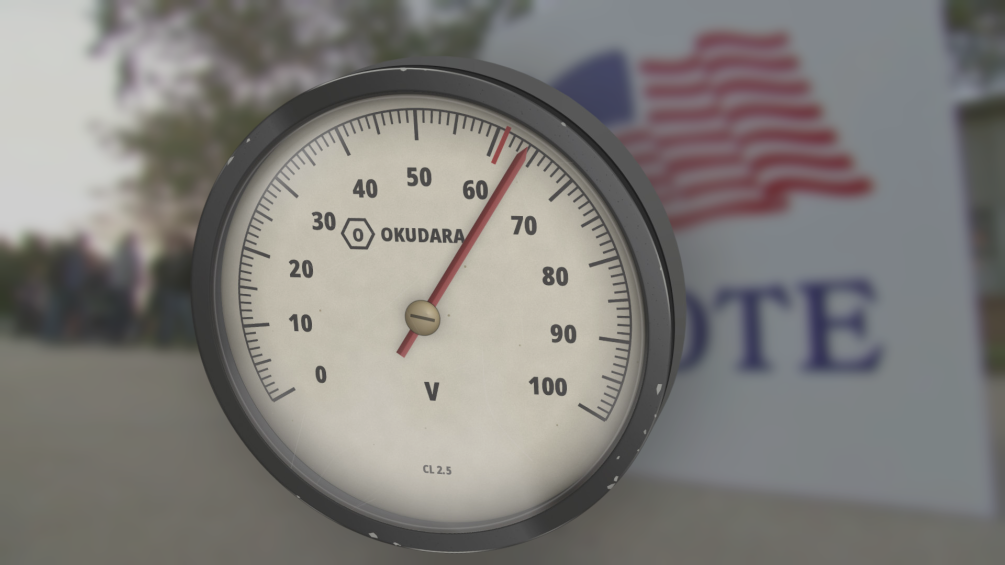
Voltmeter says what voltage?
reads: 64 V
